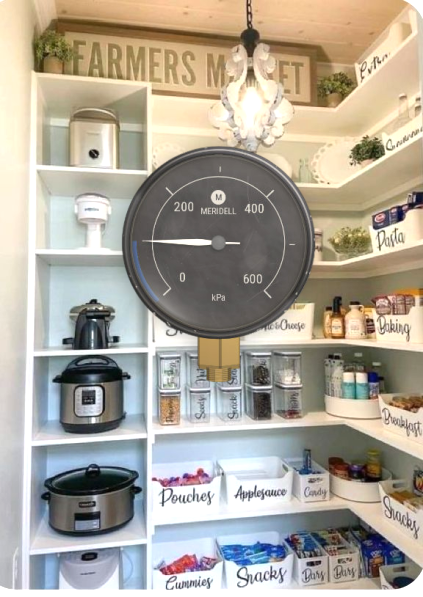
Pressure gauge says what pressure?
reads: 100 kPa
